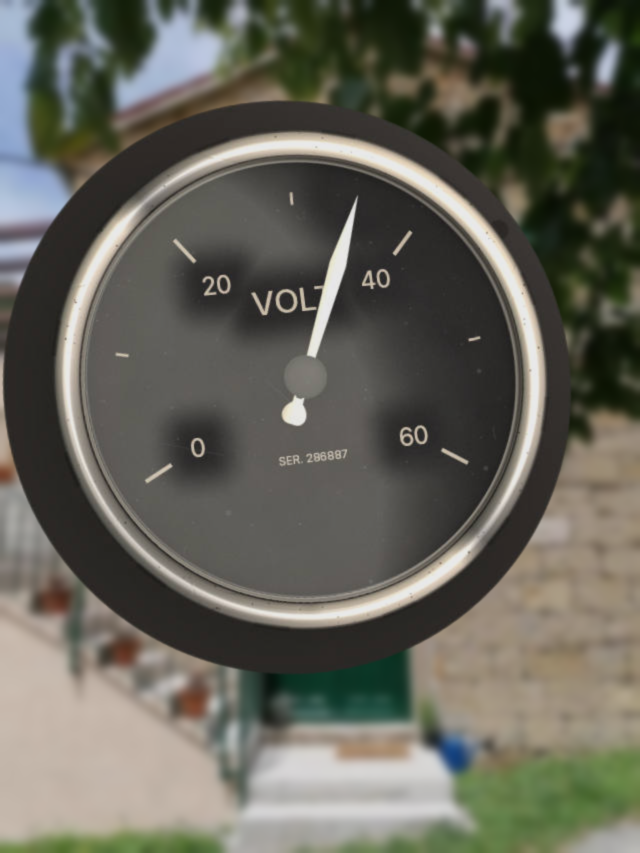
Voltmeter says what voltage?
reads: 35 V
